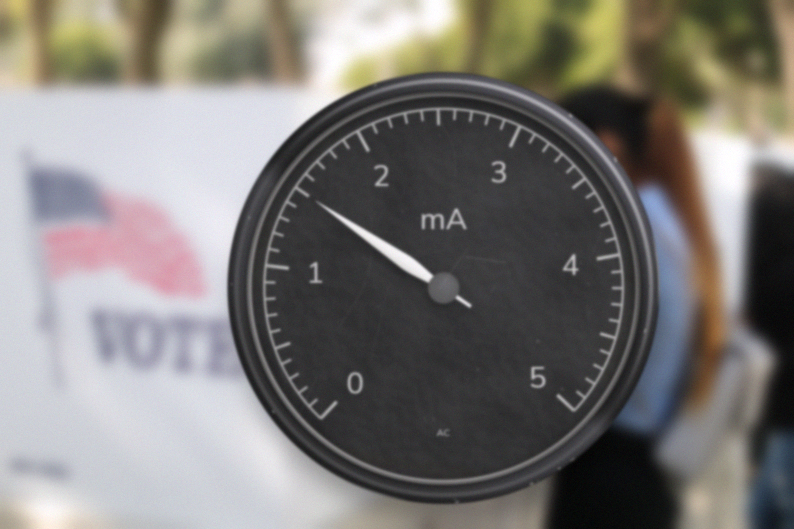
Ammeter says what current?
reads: 1.5 mA
